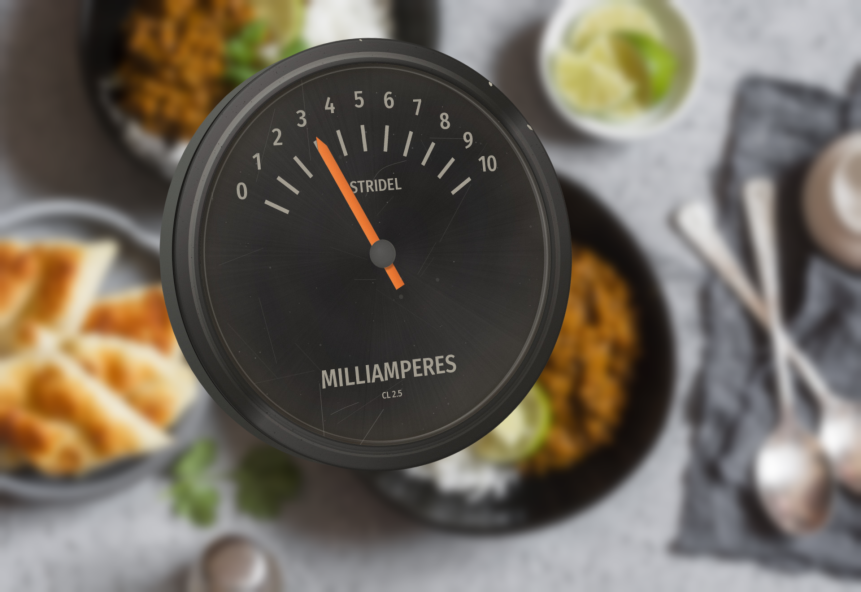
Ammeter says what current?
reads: 3 mA
